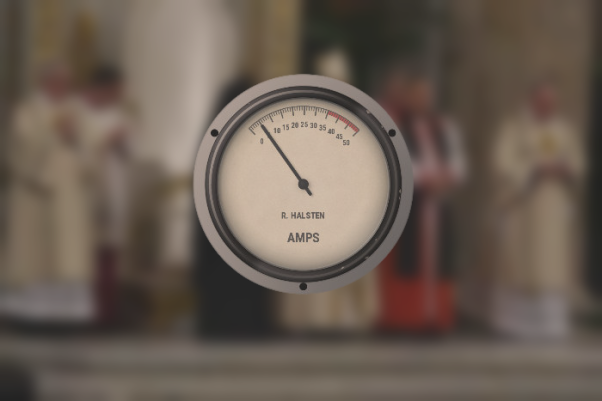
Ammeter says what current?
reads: 5 A
